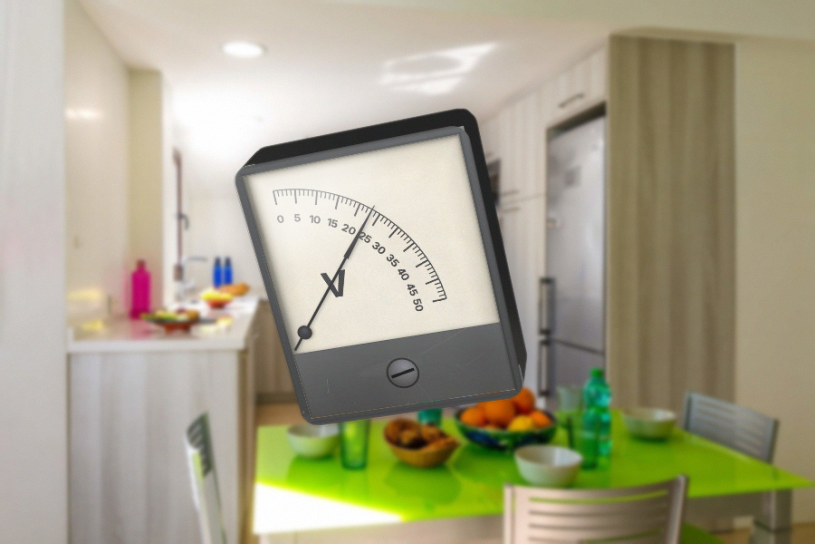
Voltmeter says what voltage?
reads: 23 V
